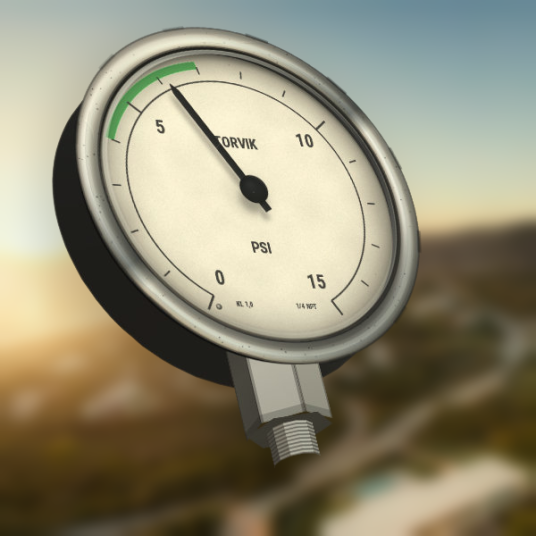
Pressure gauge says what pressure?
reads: 6 psi
